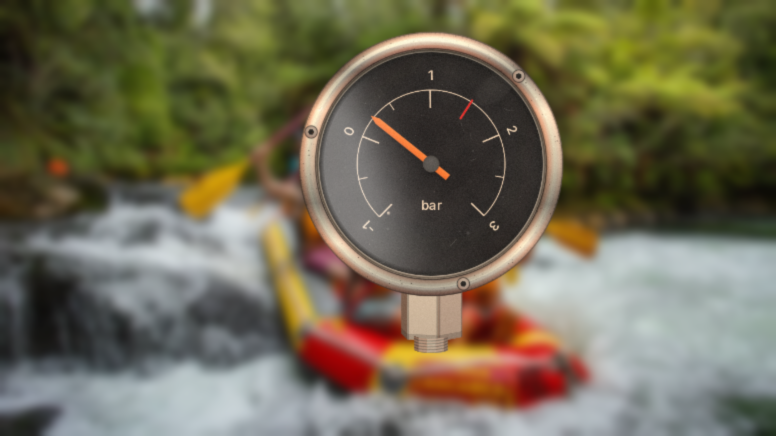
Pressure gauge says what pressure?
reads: 0.25 bar
